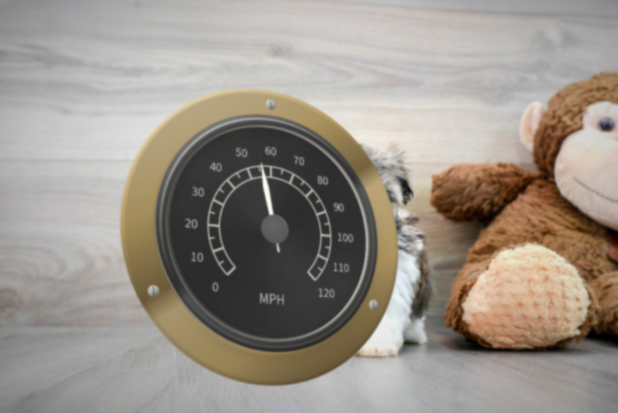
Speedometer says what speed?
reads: 55 mph
